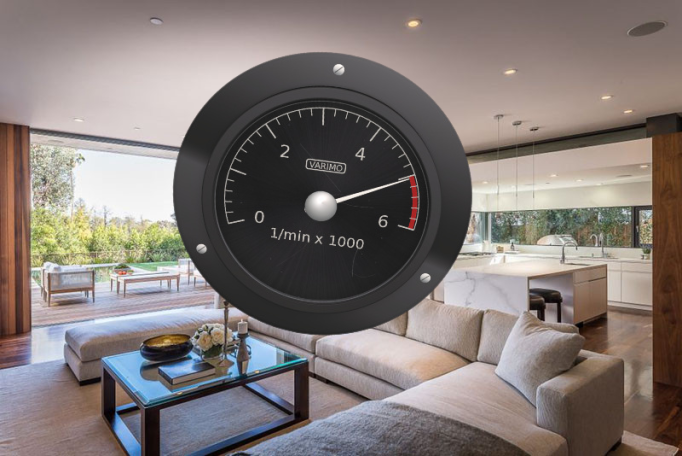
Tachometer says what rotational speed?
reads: 5000 rpm
